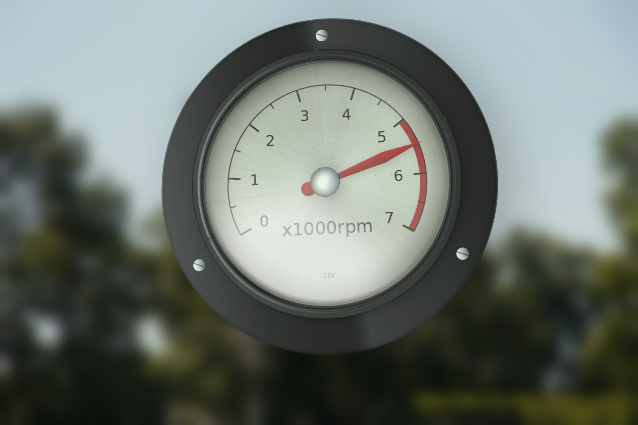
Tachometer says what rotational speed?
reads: 5500 rpm
